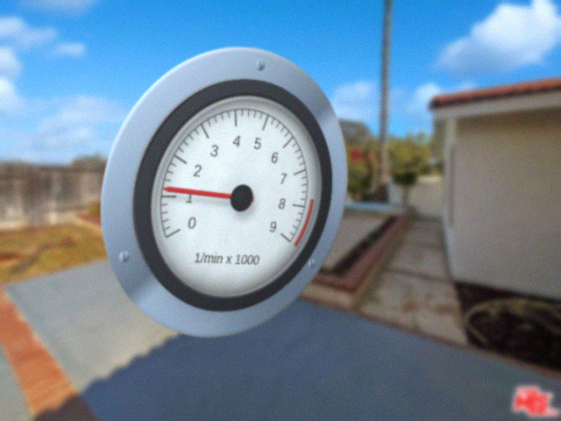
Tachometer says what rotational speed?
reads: 1200 rpm
